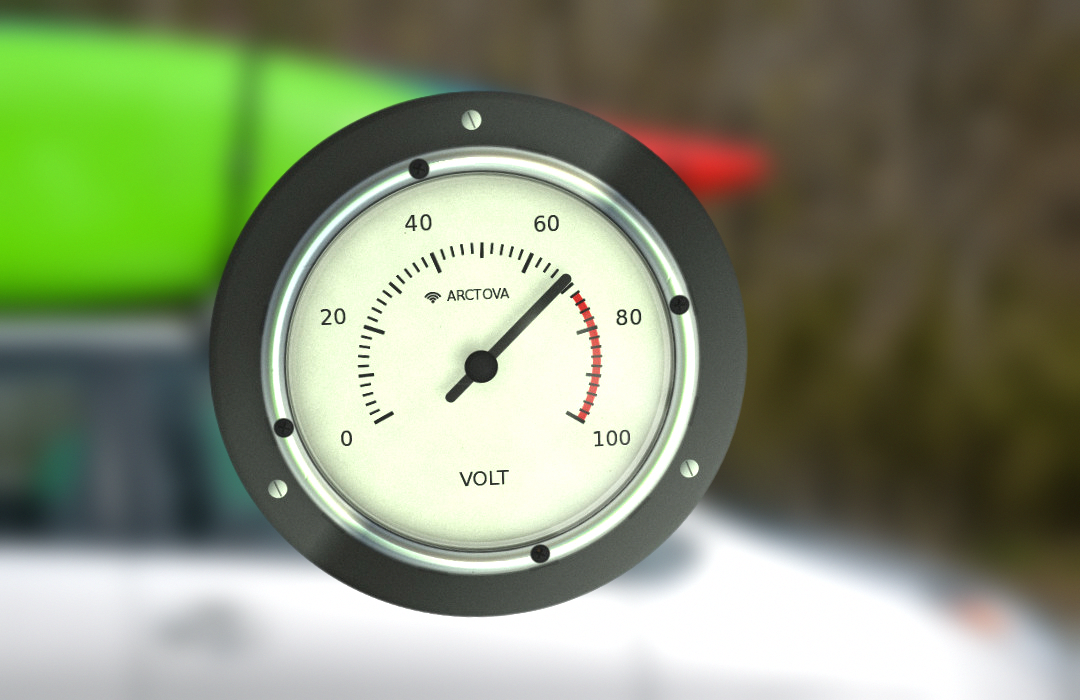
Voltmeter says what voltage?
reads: 68 V
